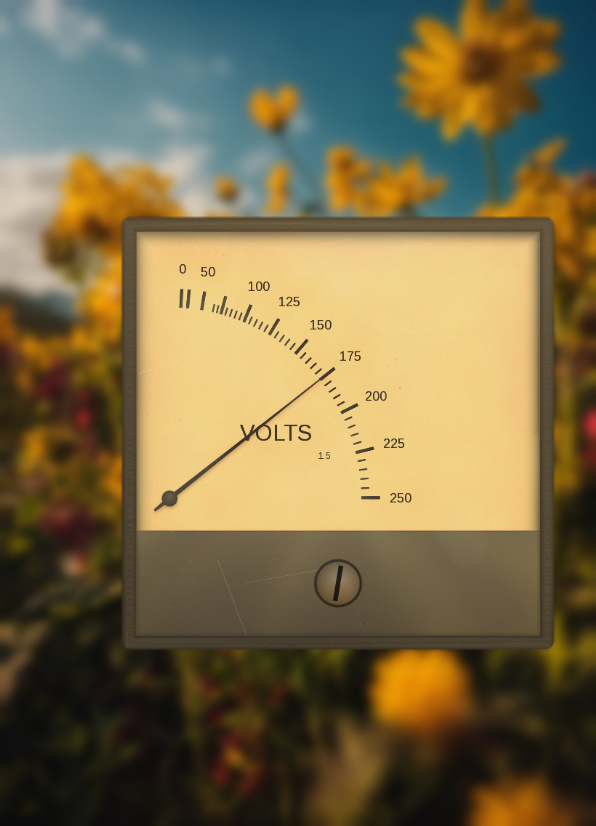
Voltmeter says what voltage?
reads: 175 V
